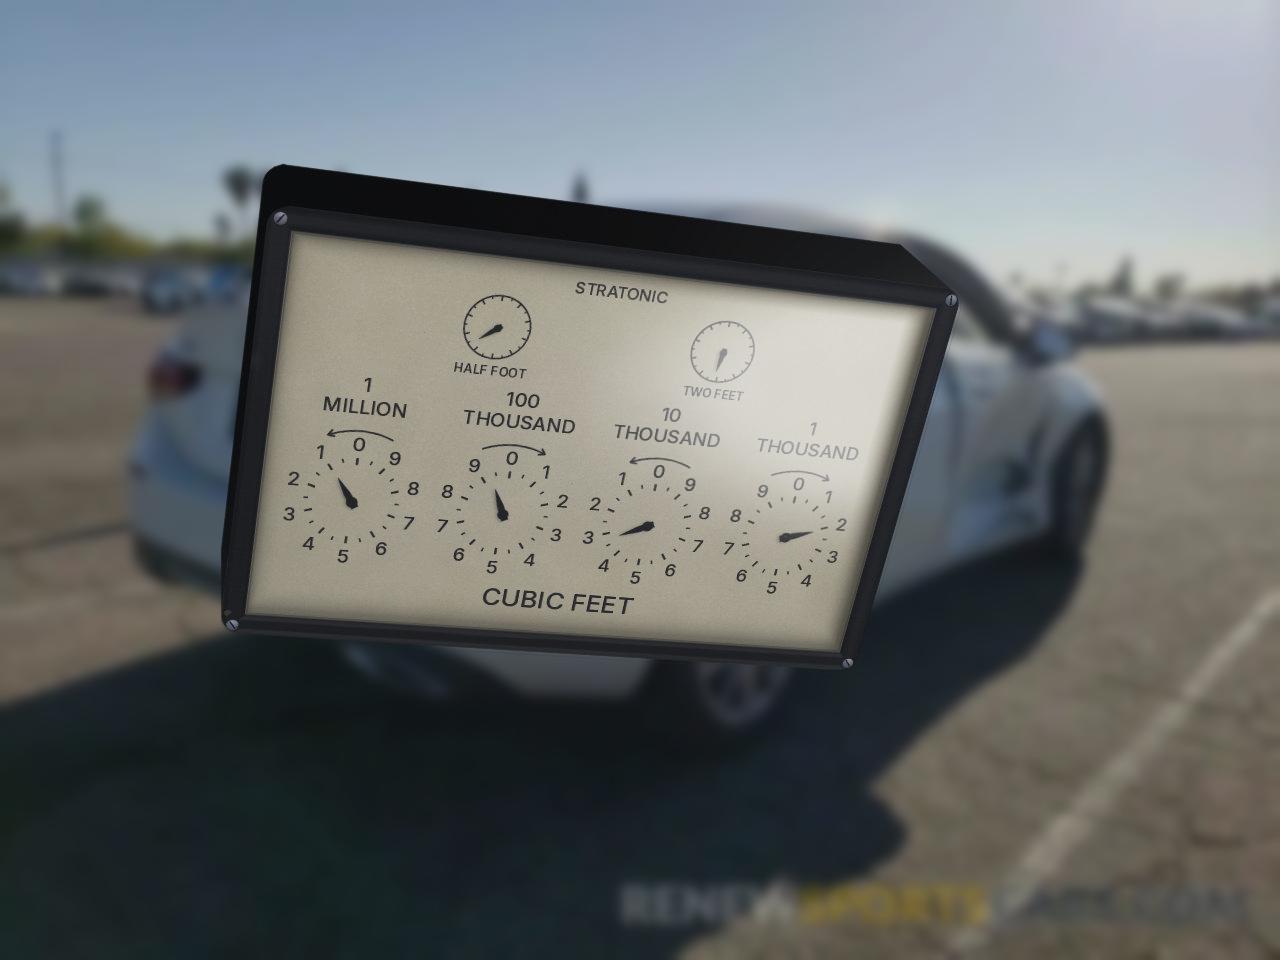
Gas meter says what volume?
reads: 93200 ft³
